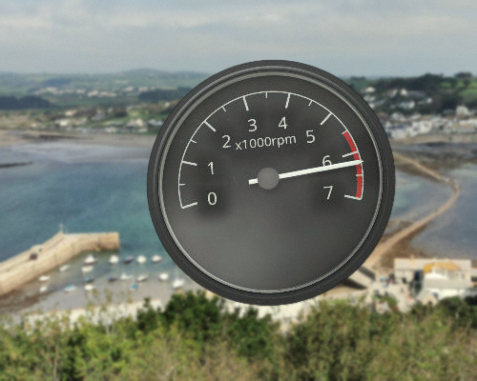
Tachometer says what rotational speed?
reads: 6250 rpm
